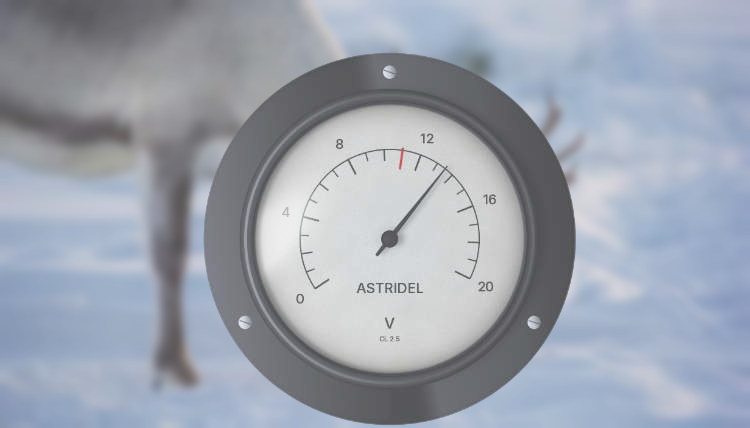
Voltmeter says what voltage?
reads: 13.5 V
